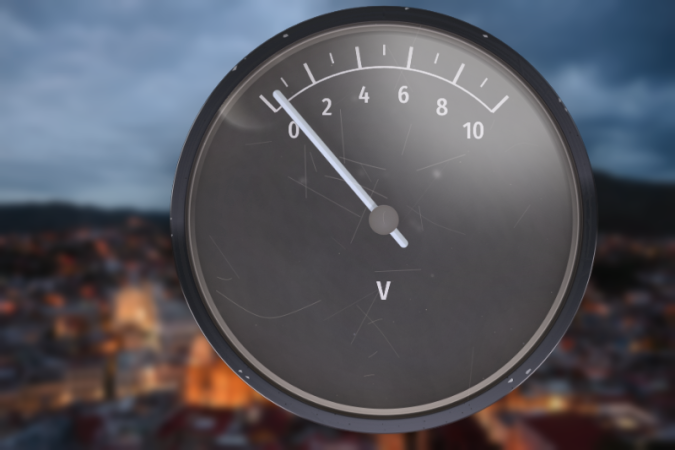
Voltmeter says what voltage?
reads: 0.5 V
